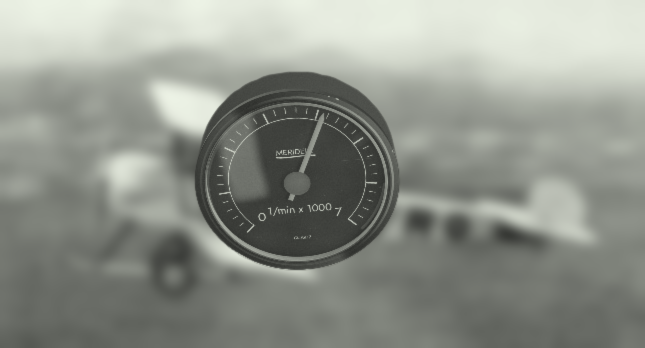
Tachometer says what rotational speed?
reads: 4100 rpm
